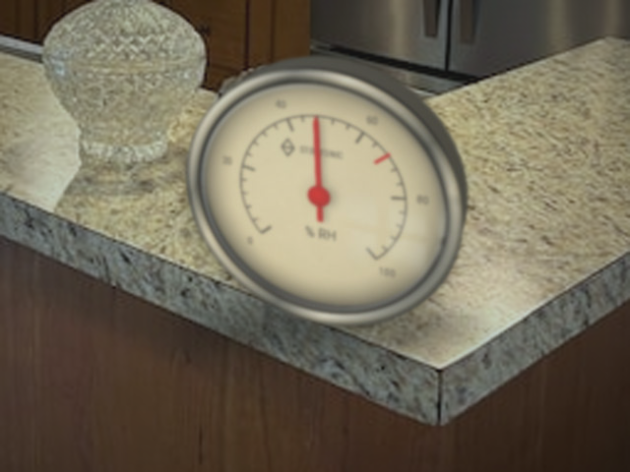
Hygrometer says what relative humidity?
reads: 48 %
